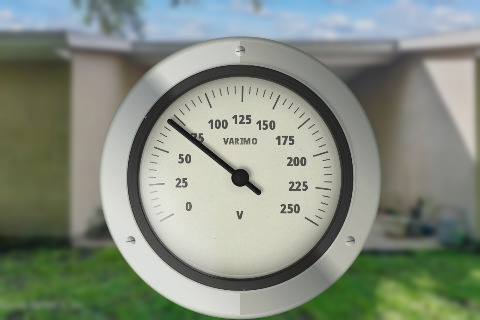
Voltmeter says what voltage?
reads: 70 V
